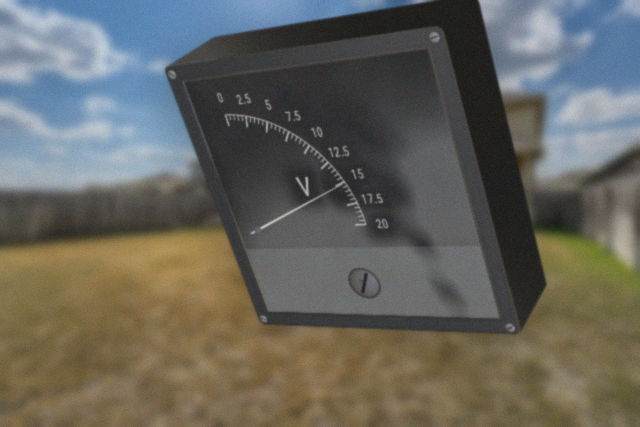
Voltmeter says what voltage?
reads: 15 V
